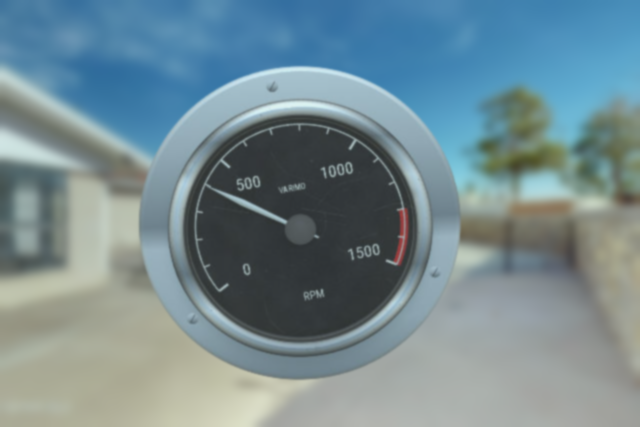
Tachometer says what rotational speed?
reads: 400 rpm
